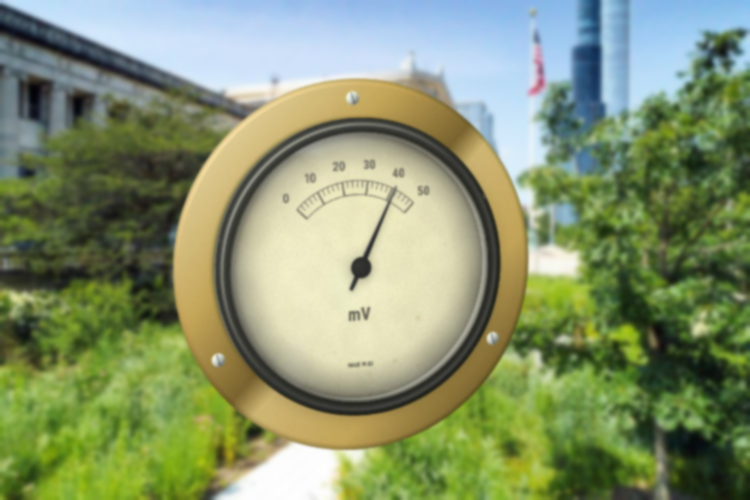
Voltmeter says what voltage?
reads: 40 mV
